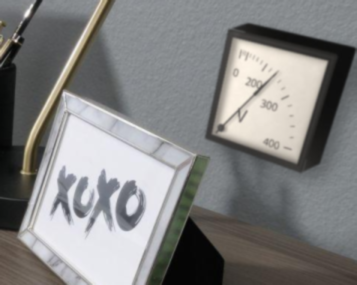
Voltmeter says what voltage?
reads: 240 V
